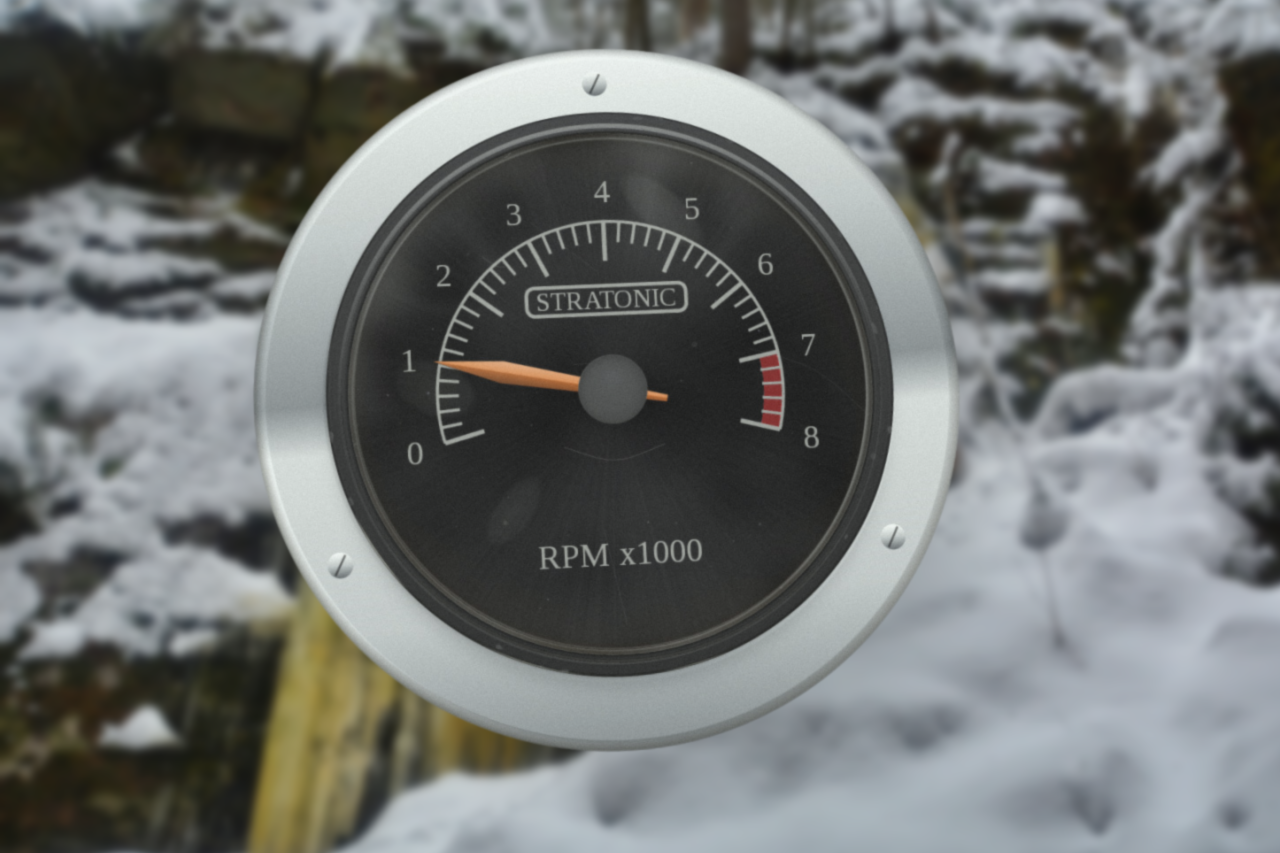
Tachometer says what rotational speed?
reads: 1000 rpm
